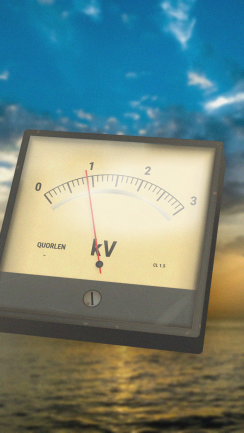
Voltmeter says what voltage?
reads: 0.9 kV
